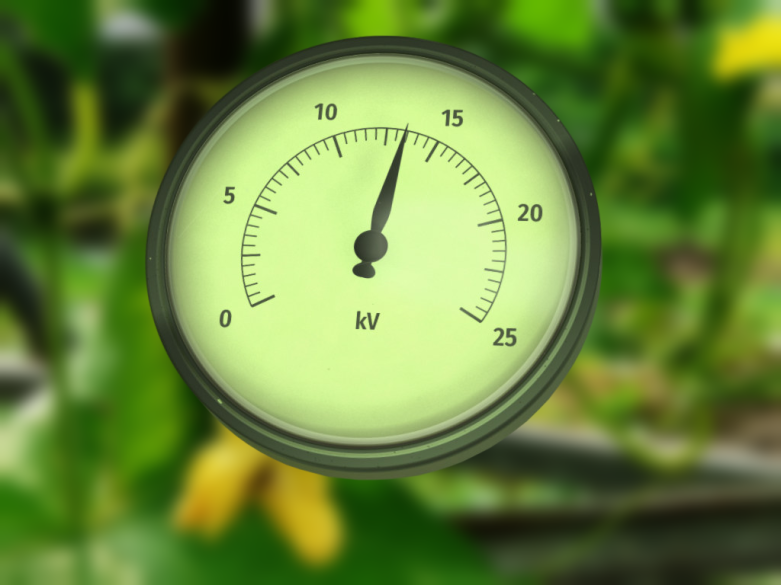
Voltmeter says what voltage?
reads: 13.5 kV
